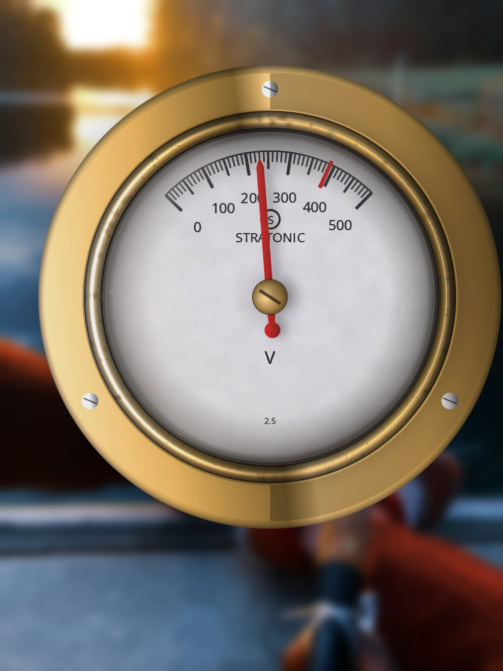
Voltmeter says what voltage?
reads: 230 V
